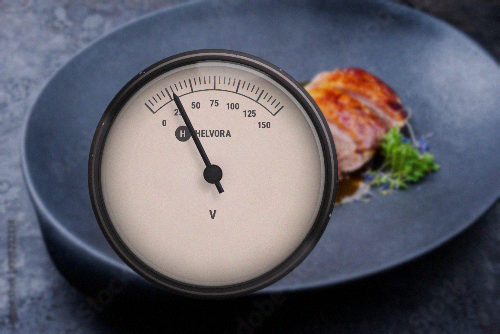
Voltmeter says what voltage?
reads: 30 V
